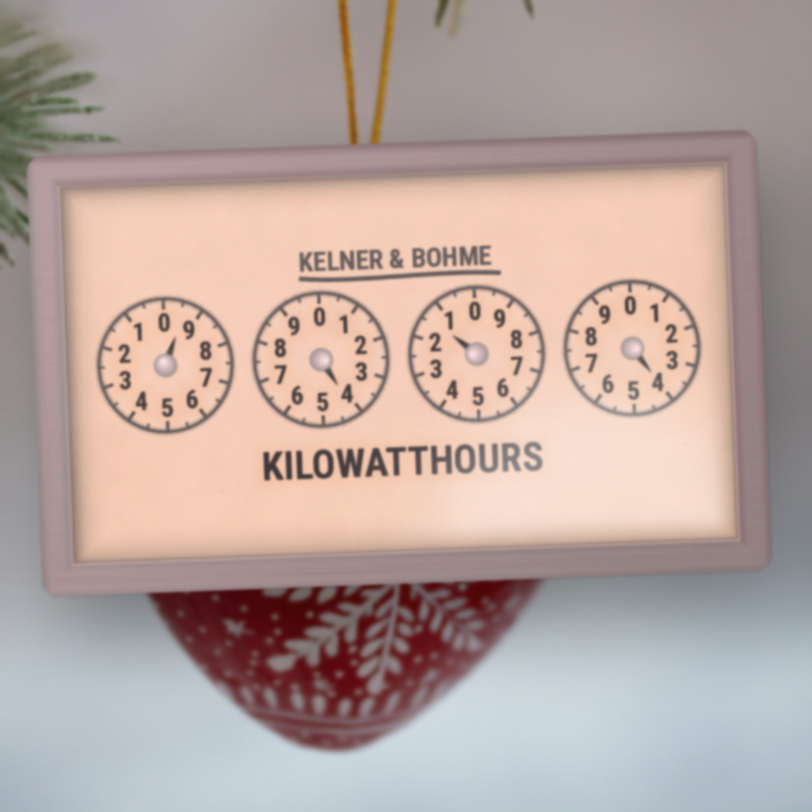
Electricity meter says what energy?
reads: 9414 kWh
